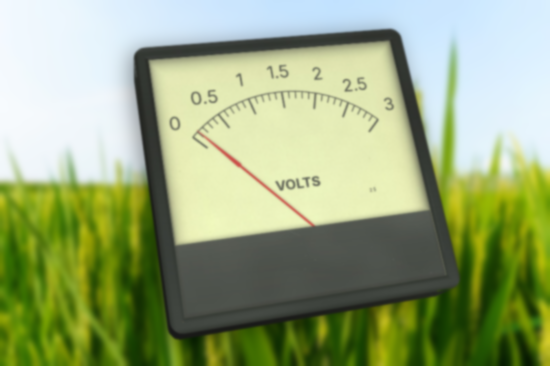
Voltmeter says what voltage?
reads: 0.1 V
